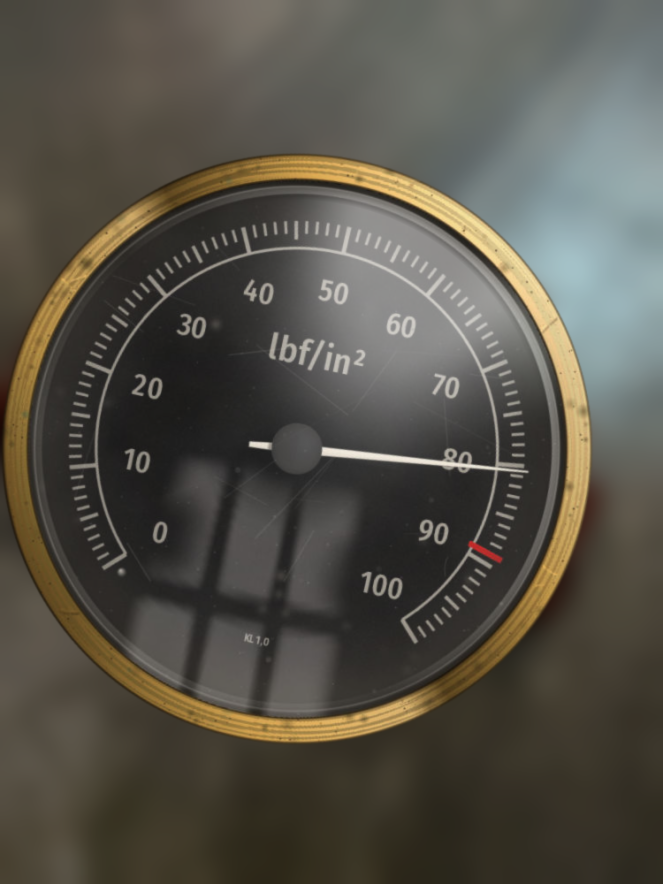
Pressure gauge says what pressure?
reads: 80.5 psi
